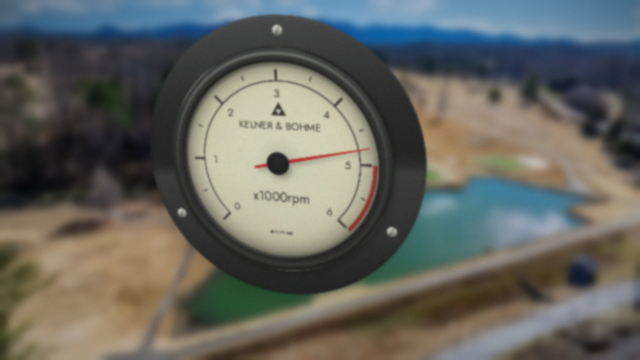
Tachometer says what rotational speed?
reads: 4750 rpm
